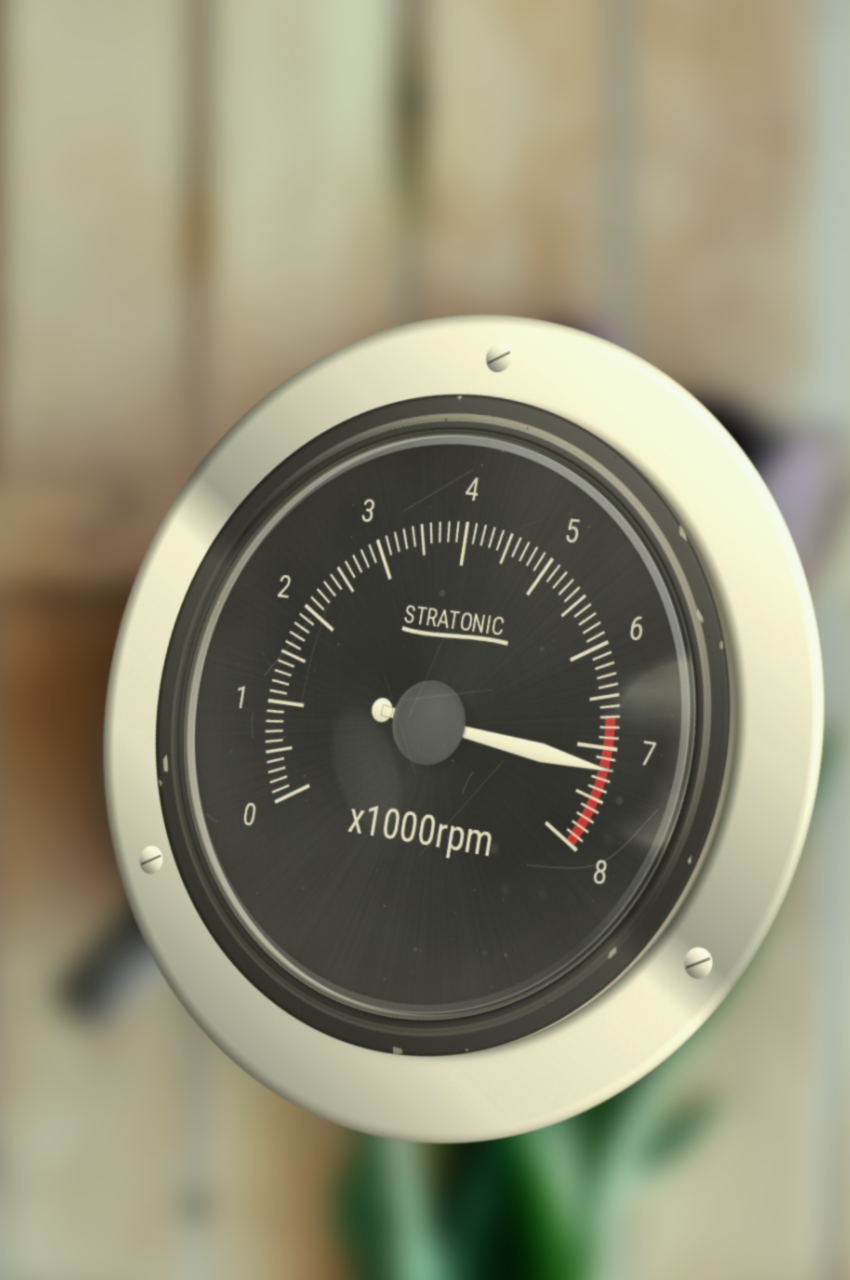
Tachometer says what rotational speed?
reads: 7200 rpm
